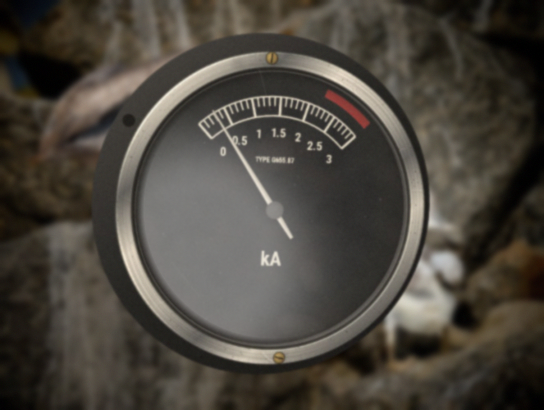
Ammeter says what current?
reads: 0.3 kA
